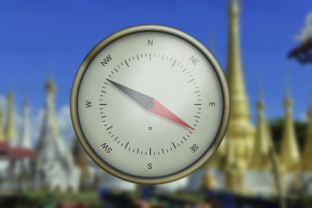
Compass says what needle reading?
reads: 120 °
